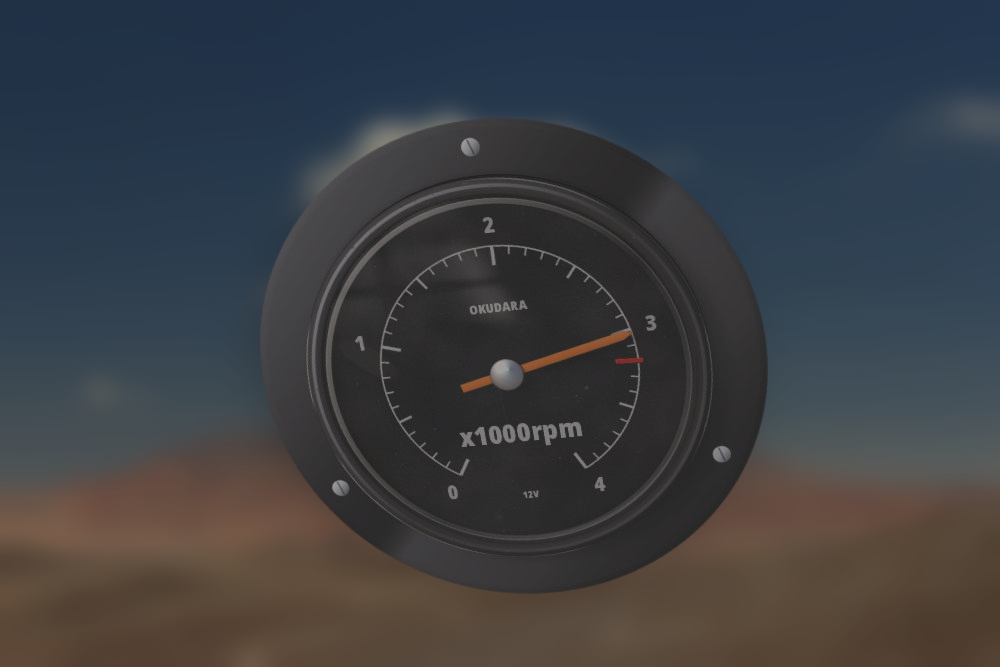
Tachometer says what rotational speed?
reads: 3000 rpm
